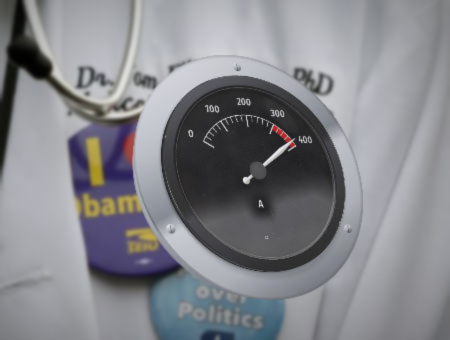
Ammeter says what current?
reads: 380 A
